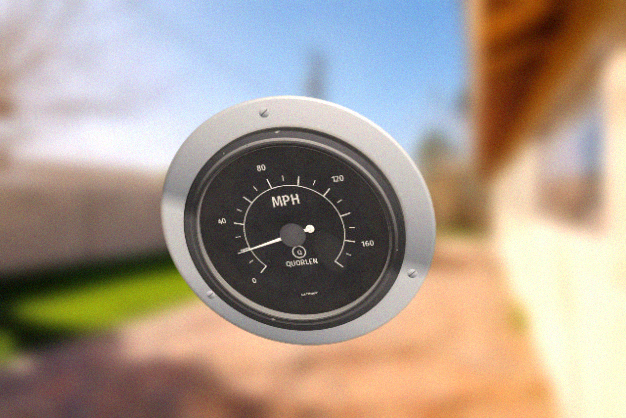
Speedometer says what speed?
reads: 20 mph
